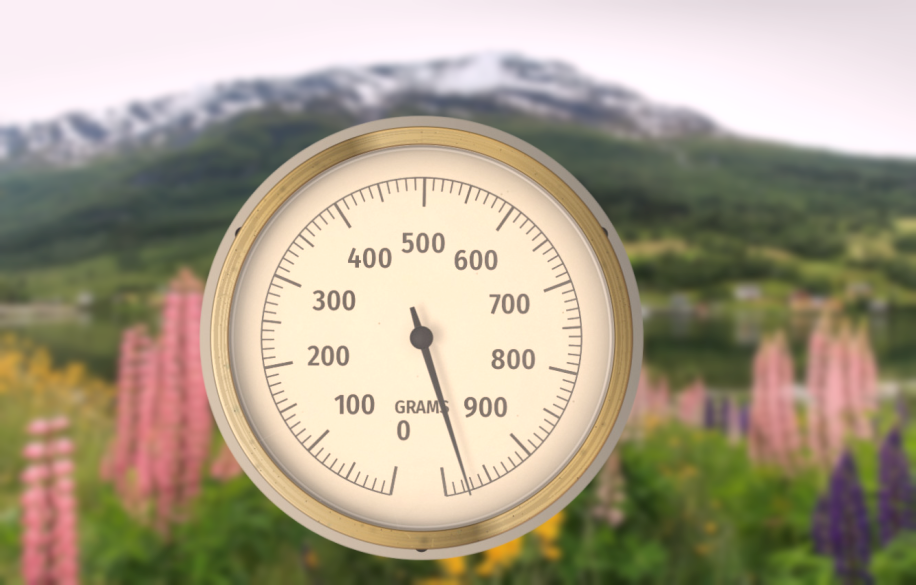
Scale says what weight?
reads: 975 g
